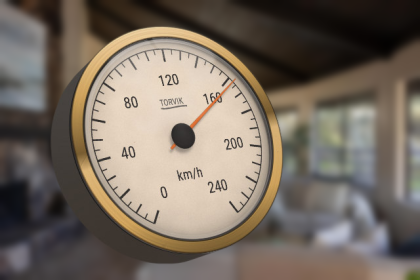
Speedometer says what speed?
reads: 162.5 km/h
